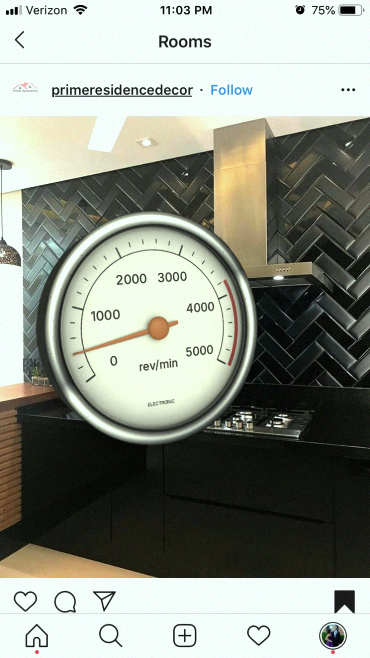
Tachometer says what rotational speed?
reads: 400 rpm
